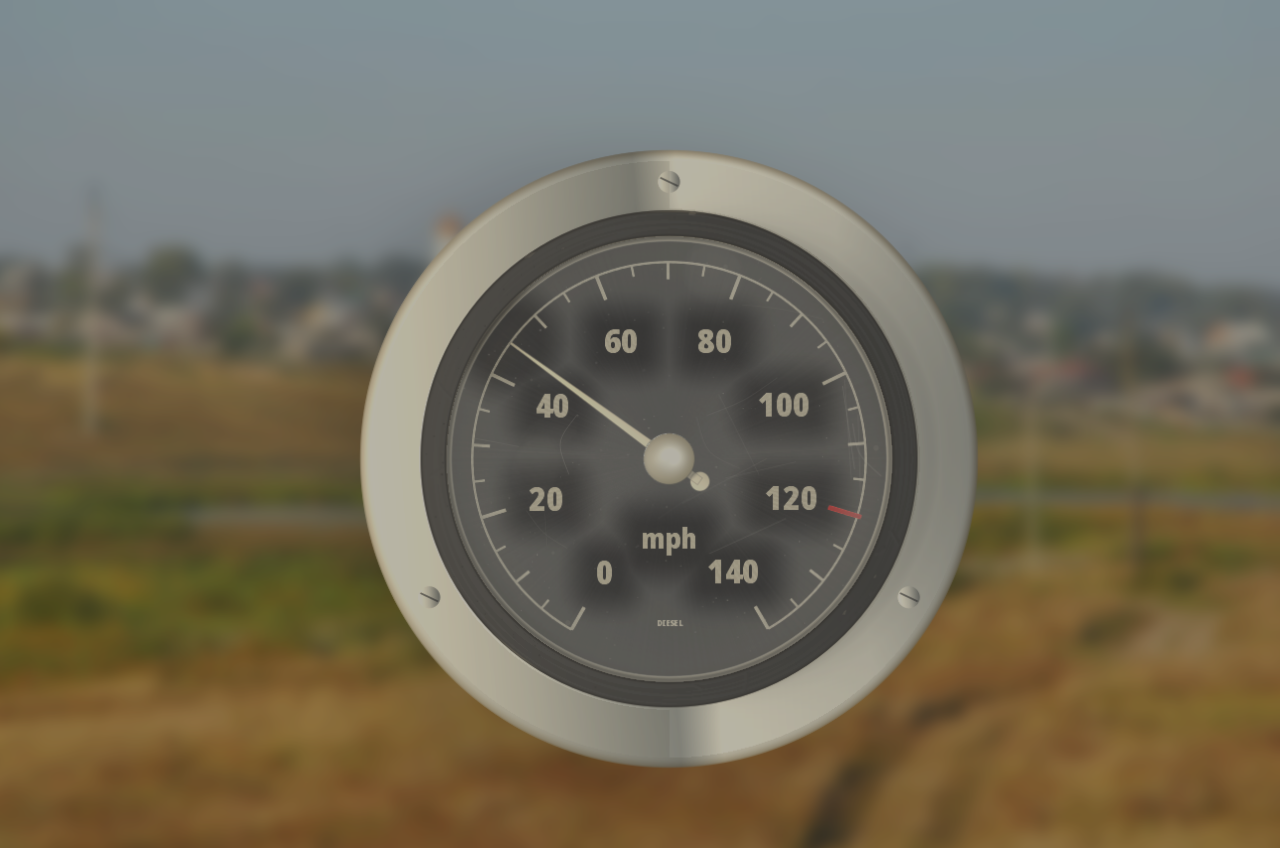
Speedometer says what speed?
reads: 45 mph
